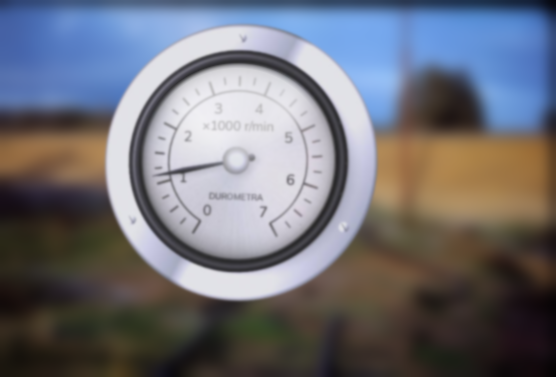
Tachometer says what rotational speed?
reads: 1125 rpm
